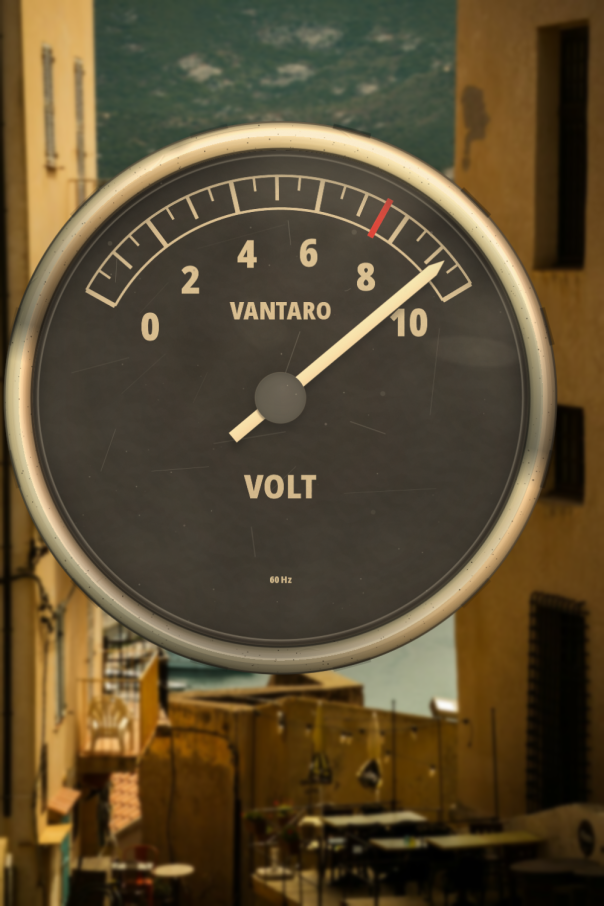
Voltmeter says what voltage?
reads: 9.25 V
